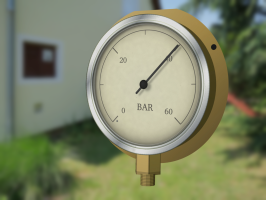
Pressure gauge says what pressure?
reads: 40 bar
